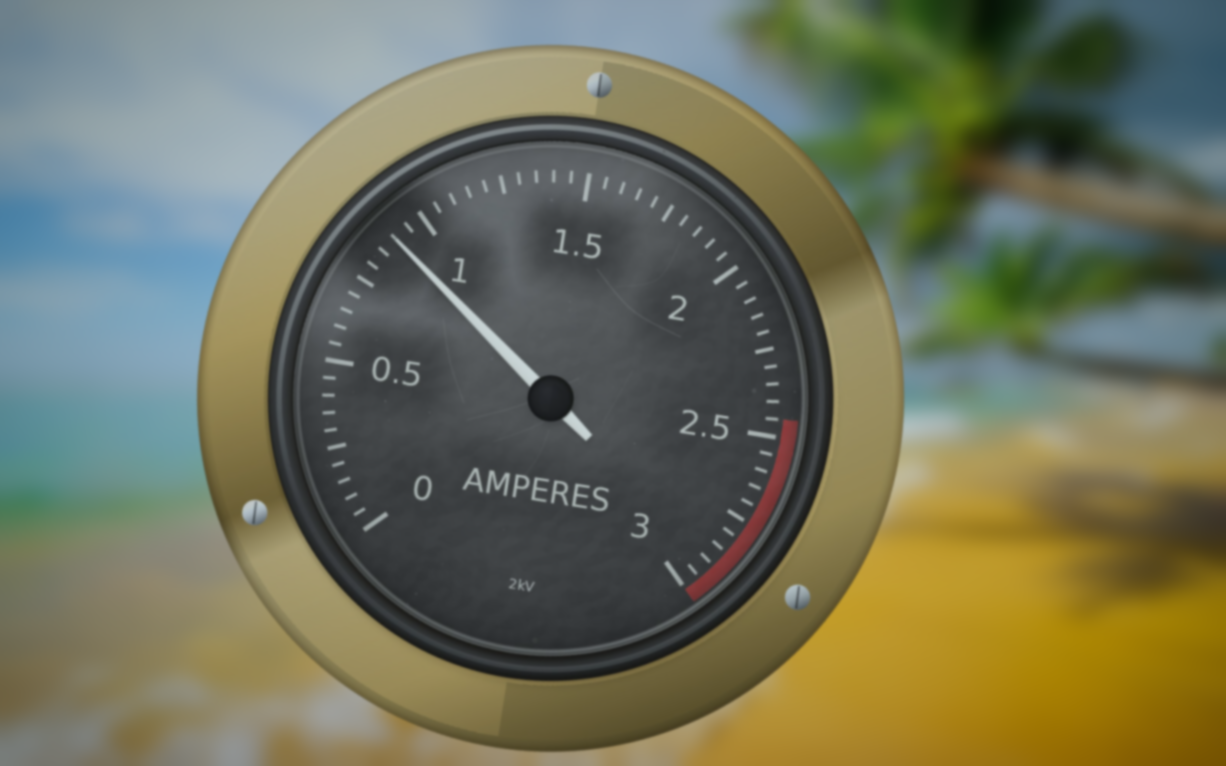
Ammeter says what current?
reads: 0.9 A
